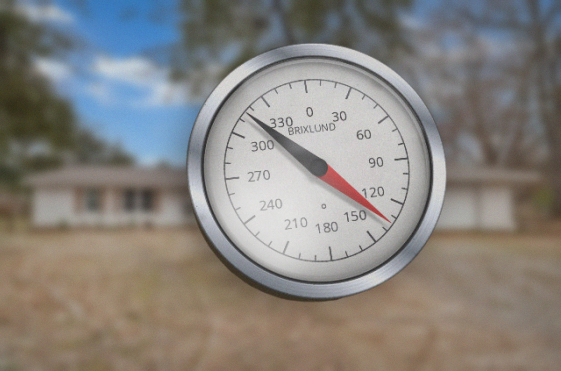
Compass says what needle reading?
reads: 135 °
